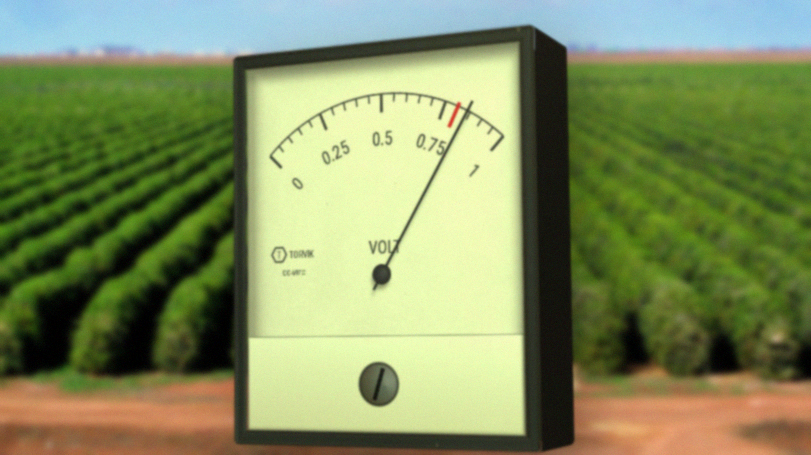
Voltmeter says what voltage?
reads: 0.85 V
